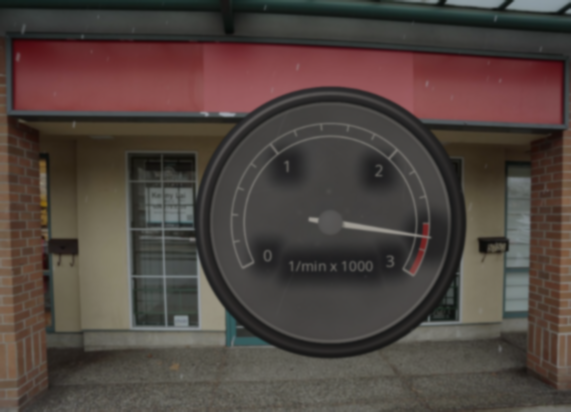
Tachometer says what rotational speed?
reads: 2700 rpm
